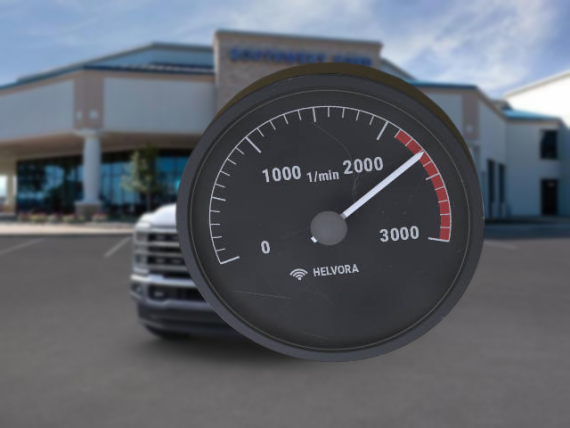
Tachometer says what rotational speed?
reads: 2300 rpm
